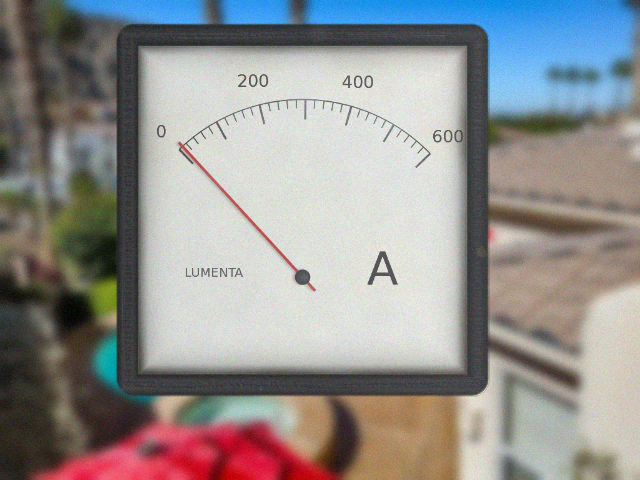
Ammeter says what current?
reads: 10 A
